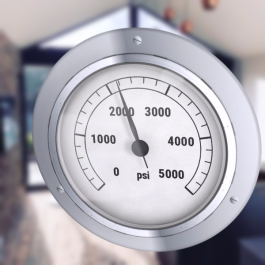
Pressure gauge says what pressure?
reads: 2200 psi
